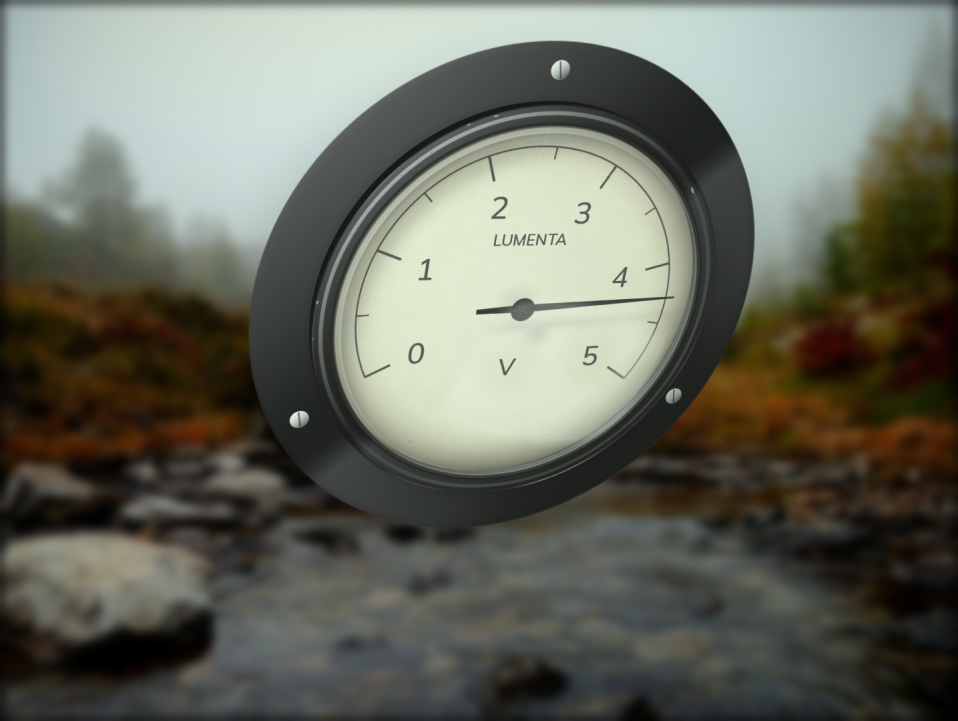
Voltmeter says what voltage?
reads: 4.25 V
